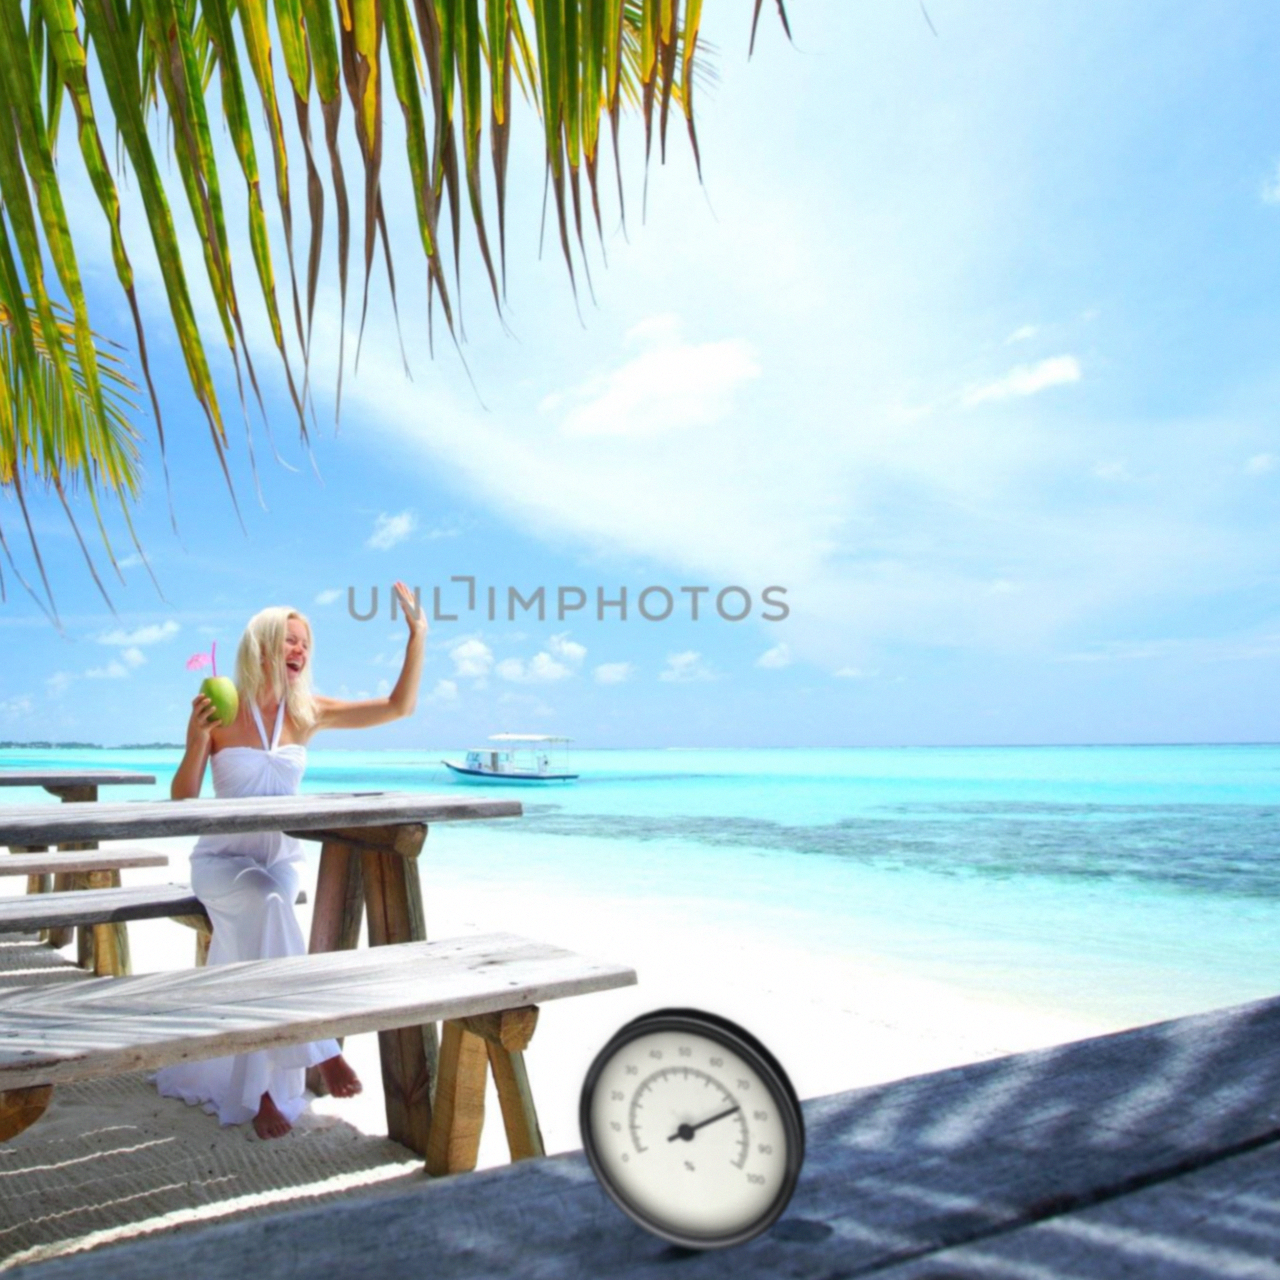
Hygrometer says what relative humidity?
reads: 75 %
